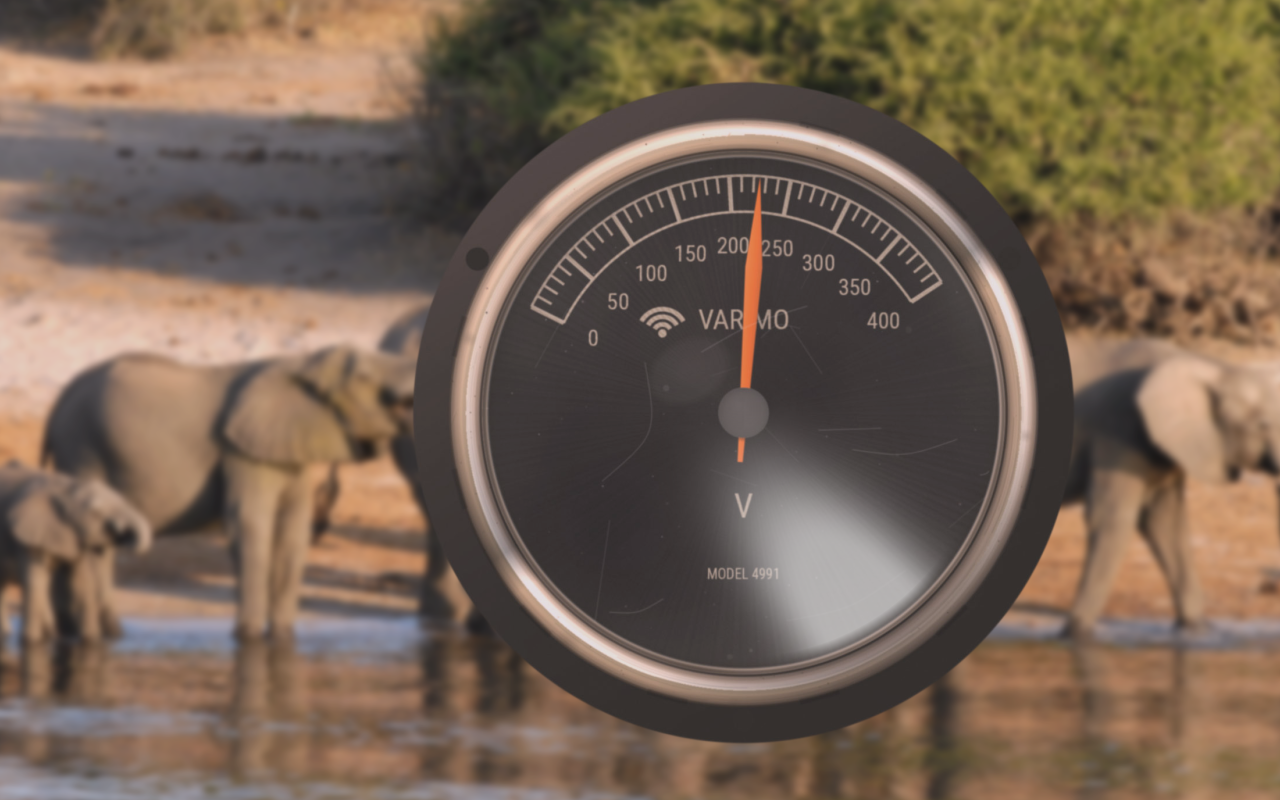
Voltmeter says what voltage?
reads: 225 V
